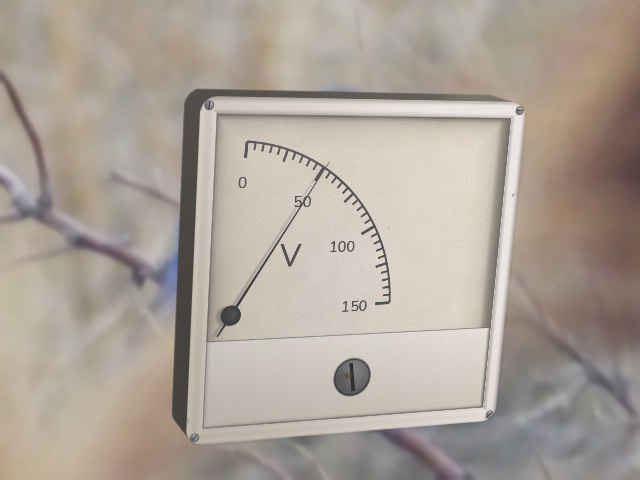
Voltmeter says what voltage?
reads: 50 V
